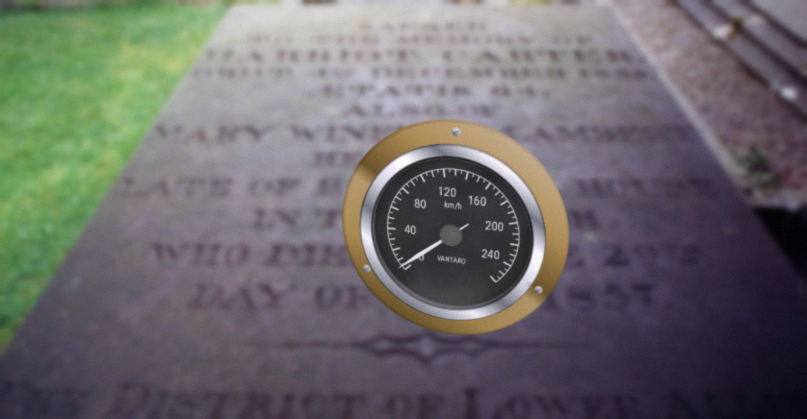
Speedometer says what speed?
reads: 5 km/h
